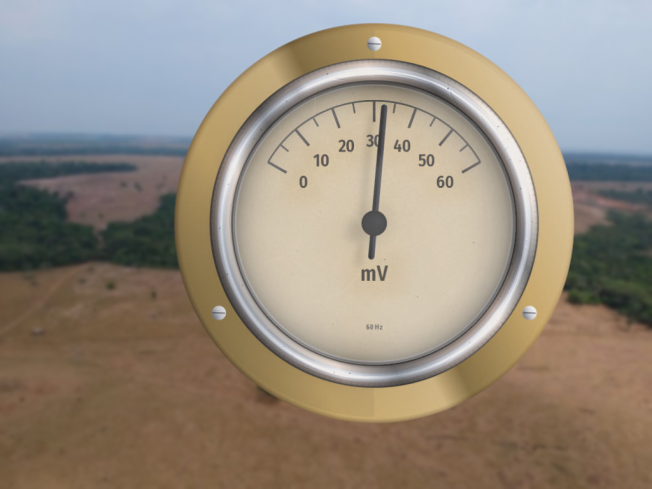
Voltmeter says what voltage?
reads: 32.5 mV
